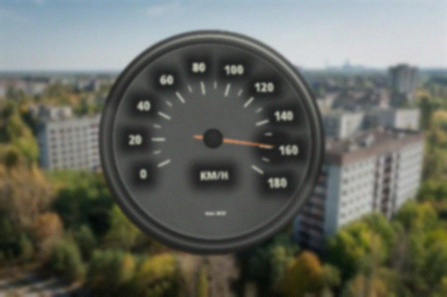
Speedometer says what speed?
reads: 160 km/h
